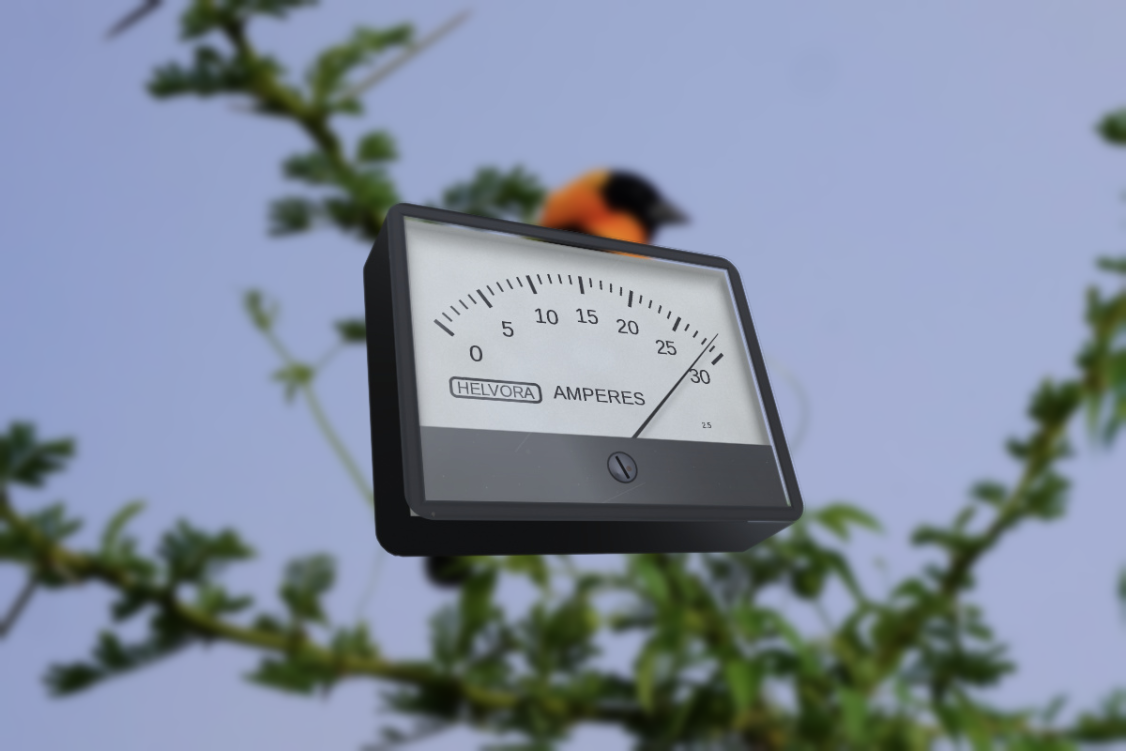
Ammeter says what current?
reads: 28.5 A
